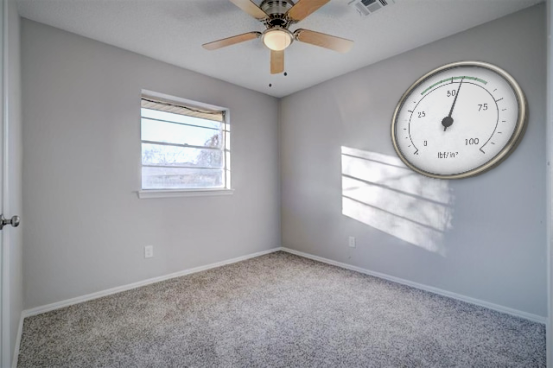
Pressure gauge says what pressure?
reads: 55 psi
